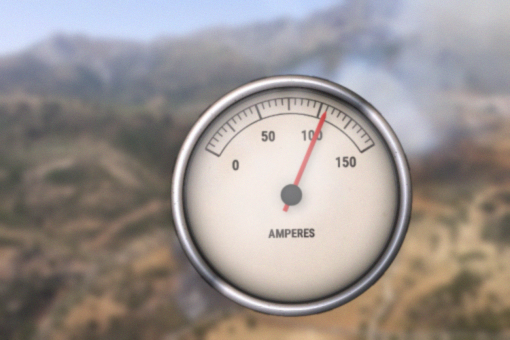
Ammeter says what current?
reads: 105 A
